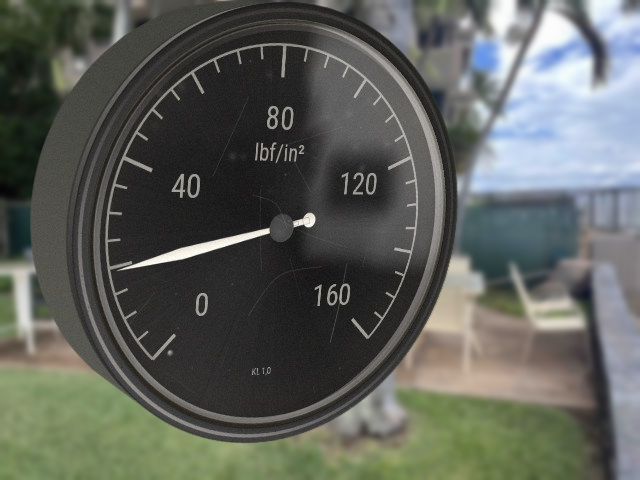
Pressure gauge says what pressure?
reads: 20 psi
